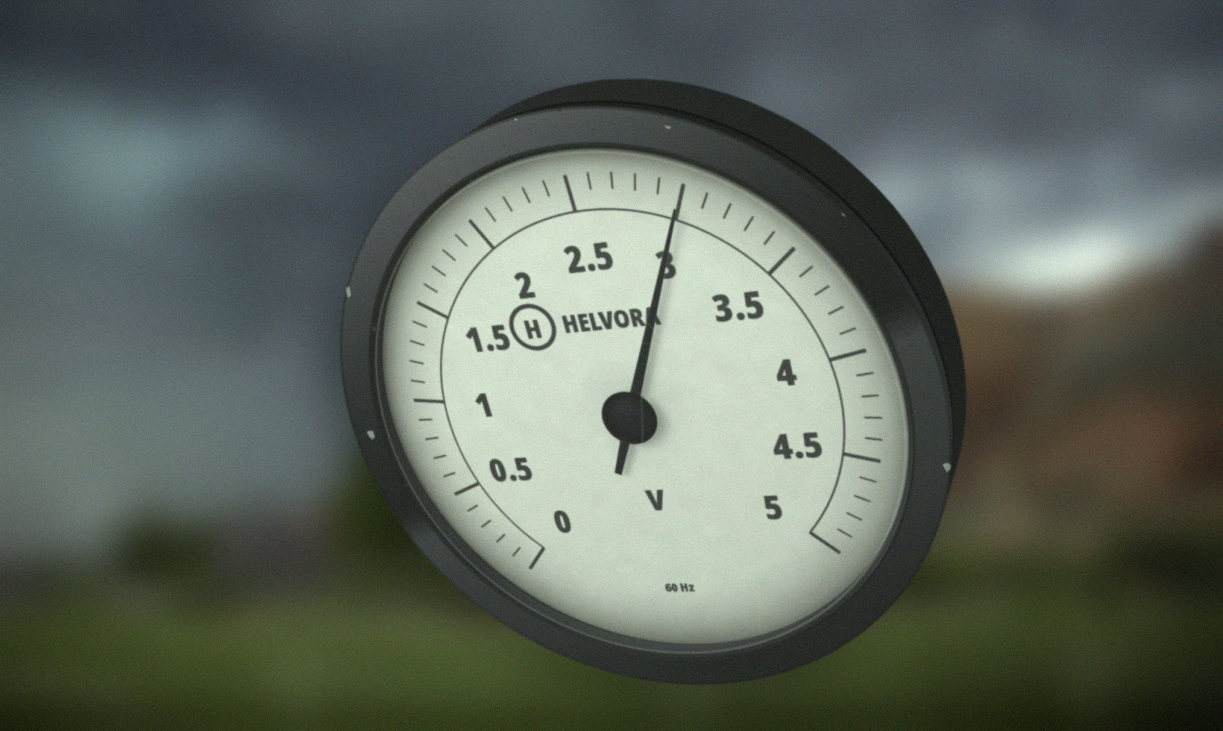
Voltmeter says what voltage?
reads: 3 V
